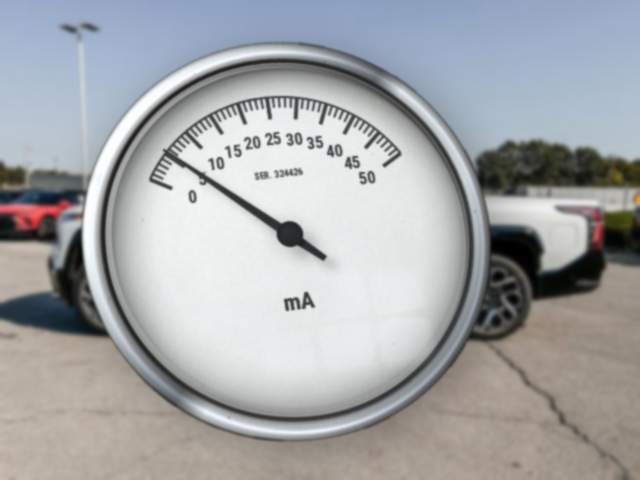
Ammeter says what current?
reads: 5 mA
